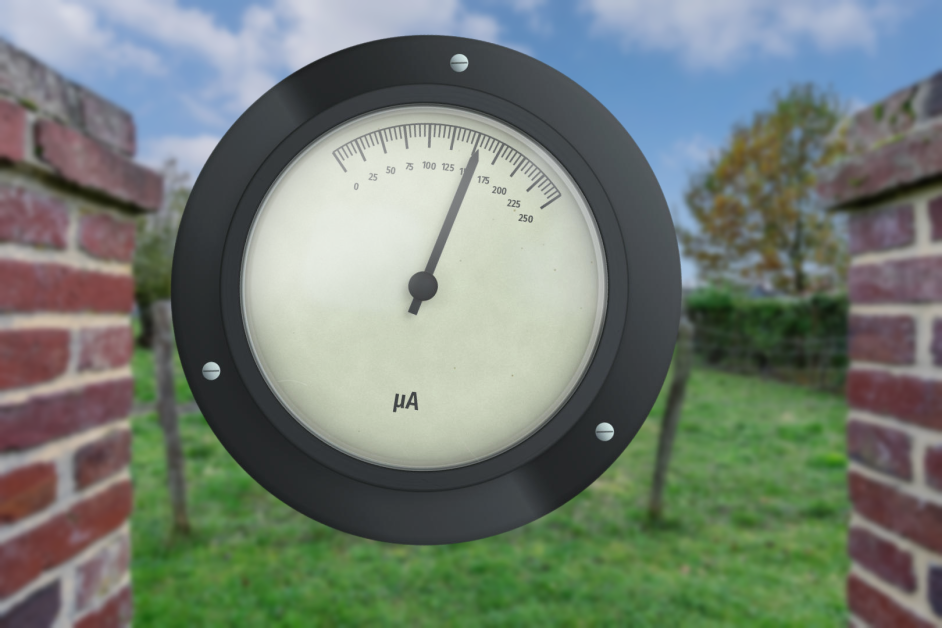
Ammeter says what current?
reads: 155 µA
